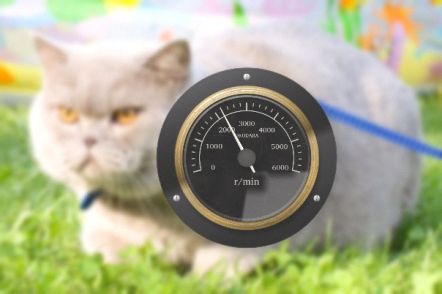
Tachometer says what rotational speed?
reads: 2200 rpm
